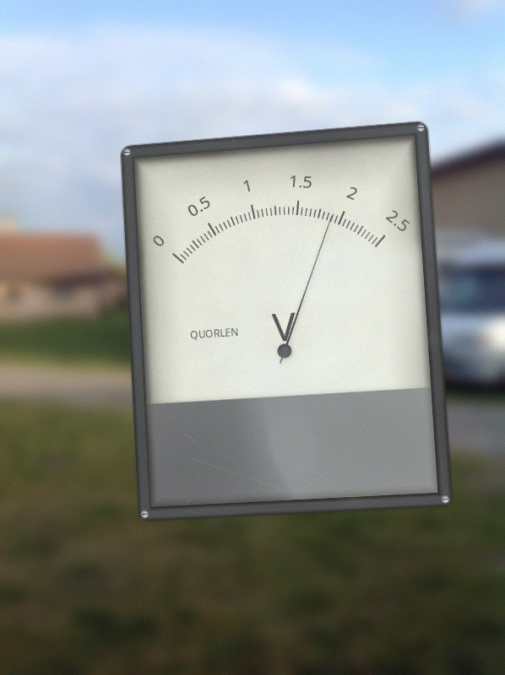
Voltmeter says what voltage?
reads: 1.9 V
